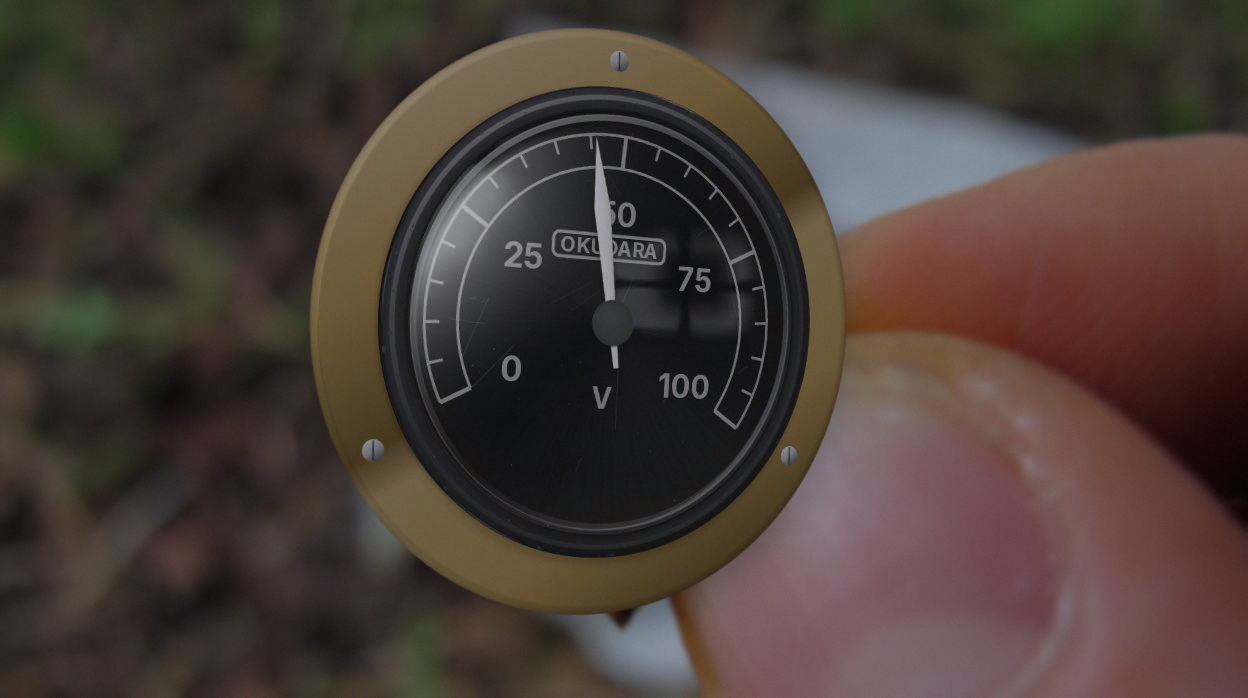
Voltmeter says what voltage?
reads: 45 V
